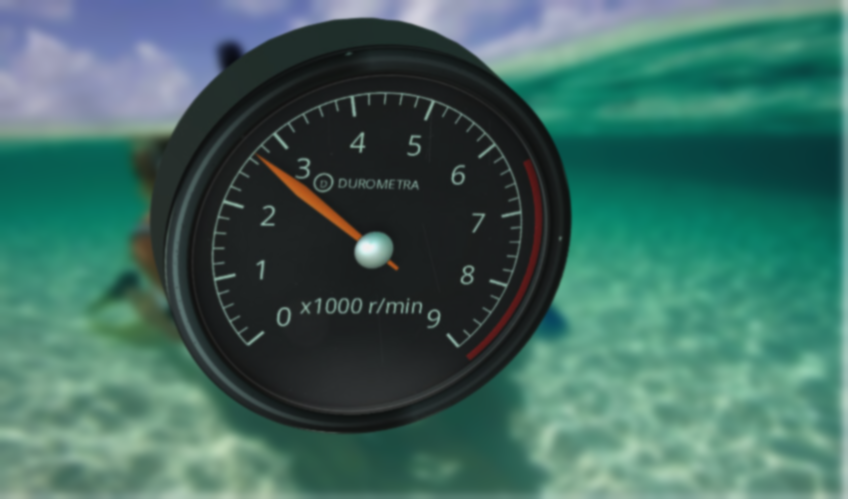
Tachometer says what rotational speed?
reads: 2700 rpm
